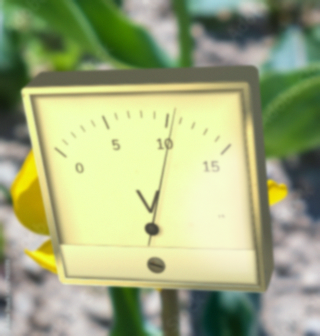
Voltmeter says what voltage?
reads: 10.5 V
